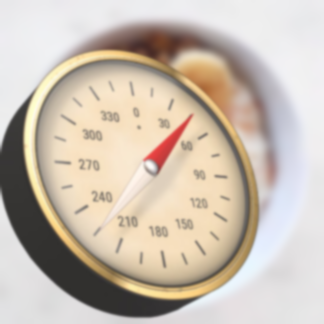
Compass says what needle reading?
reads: 45 °
